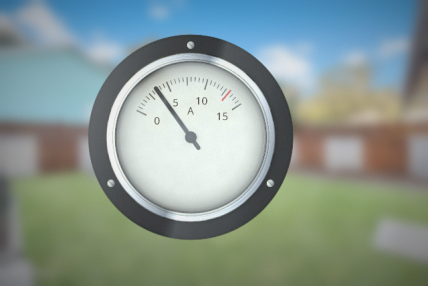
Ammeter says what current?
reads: 3.5 A
